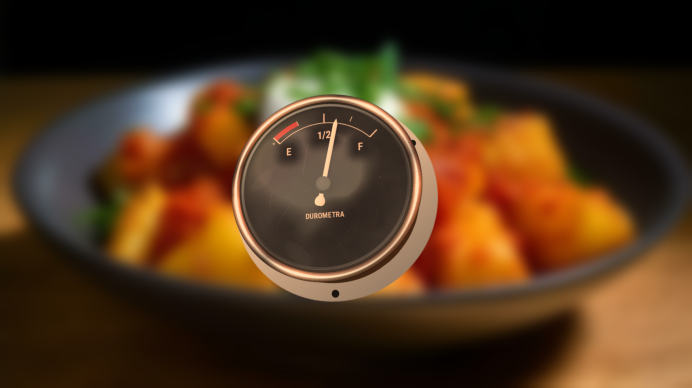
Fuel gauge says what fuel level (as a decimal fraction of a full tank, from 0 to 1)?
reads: 0.625
